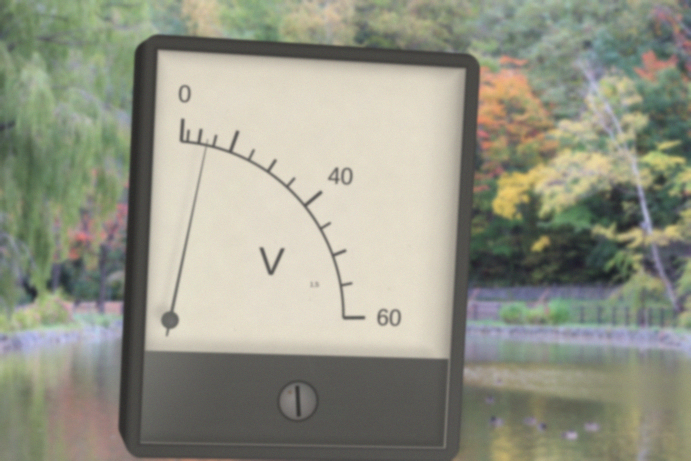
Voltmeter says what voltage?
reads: 12.5 V
